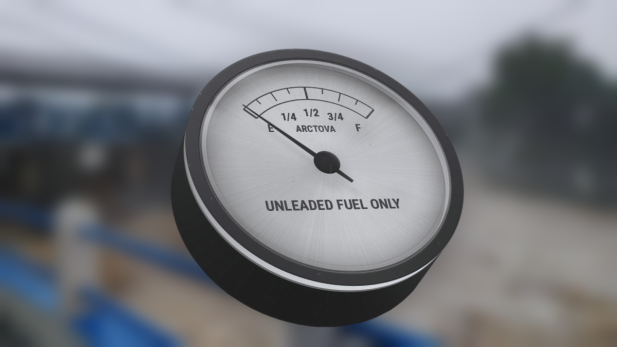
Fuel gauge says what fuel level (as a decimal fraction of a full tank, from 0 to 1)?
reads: 0
